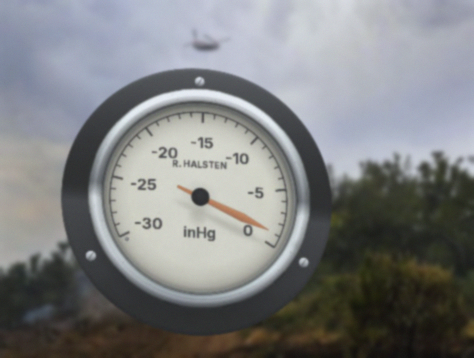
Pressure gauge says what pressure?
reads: -1 inHg
